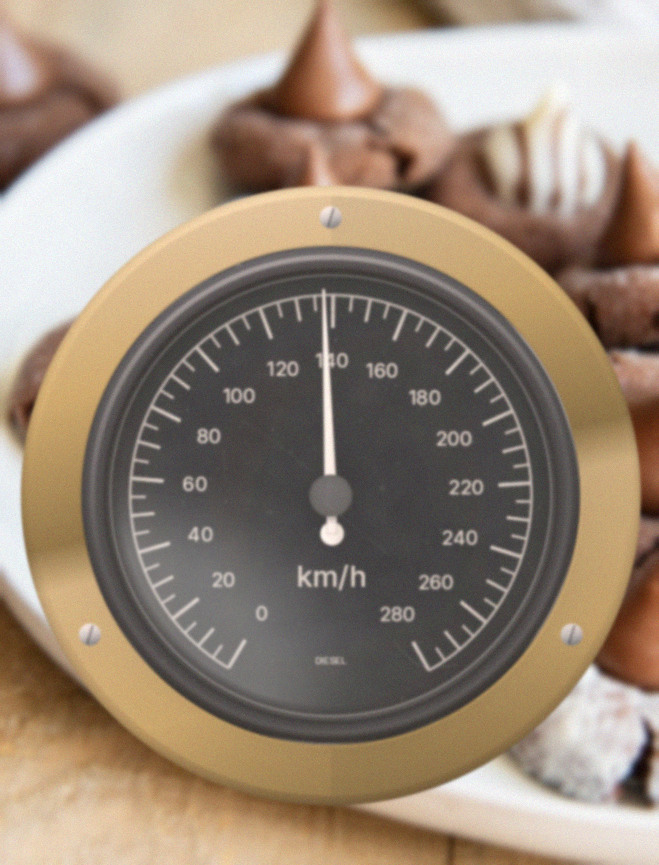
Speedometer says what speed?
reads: 137.5 km/h
